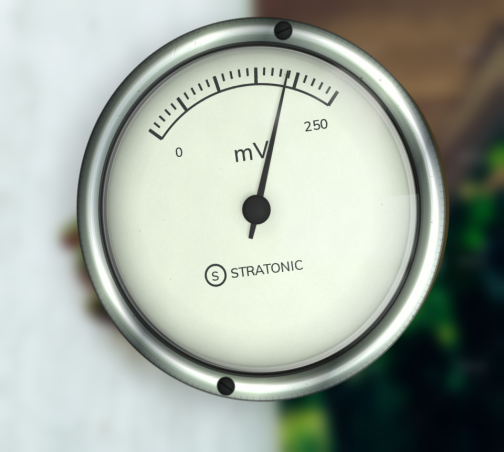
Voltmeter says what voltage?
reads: 190 mV
